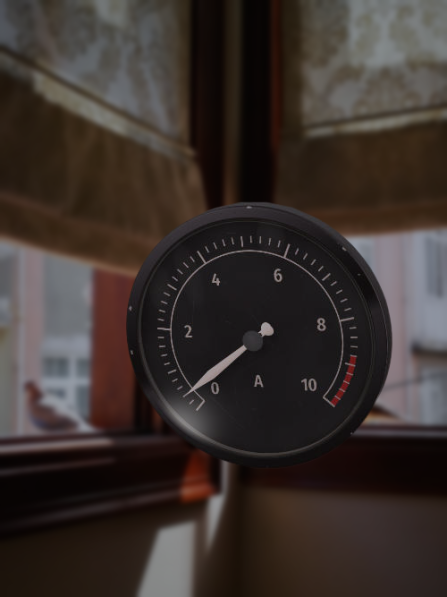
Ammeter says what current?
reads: 0.4 A
